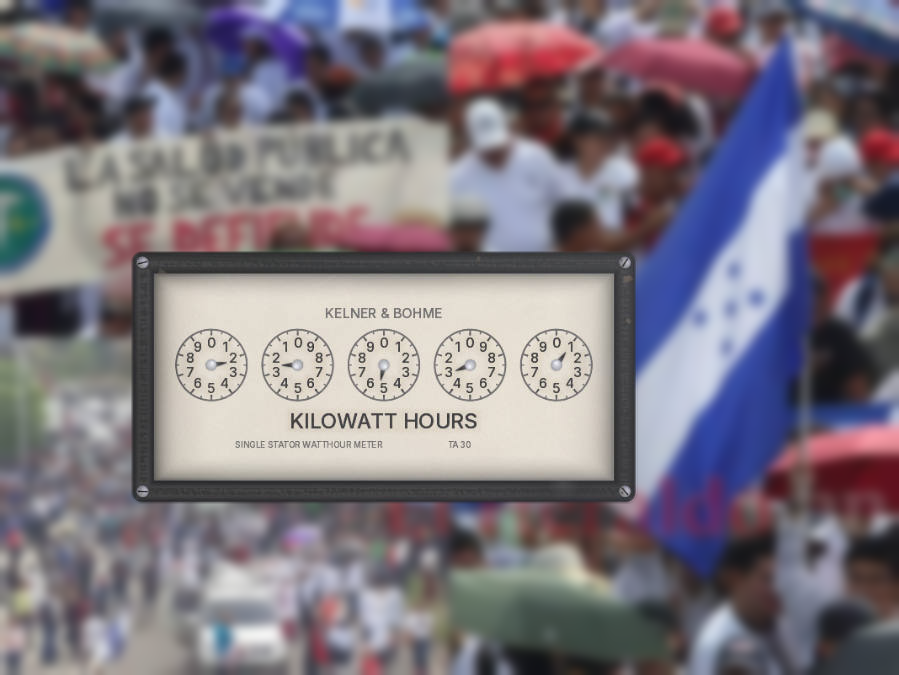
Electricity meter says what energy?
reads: 22531 kWh
